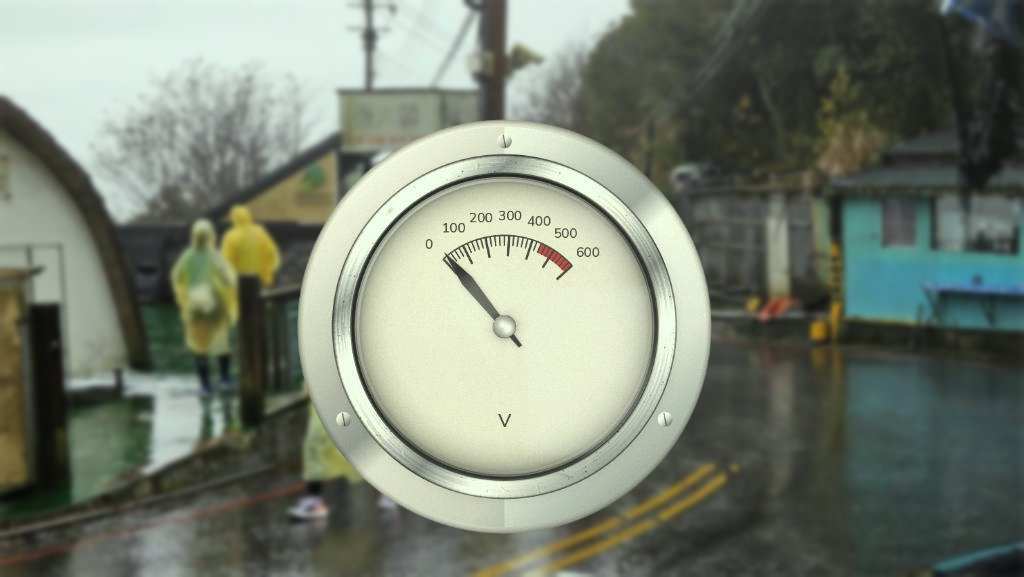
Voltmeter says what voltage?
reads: 20 V
